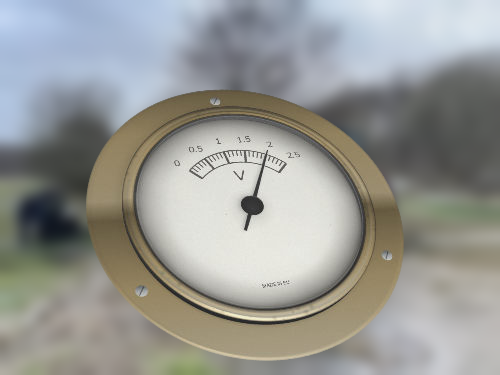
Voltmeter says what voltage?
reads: 2 V
